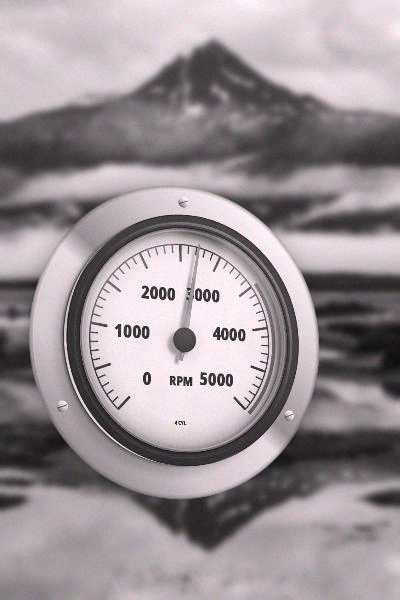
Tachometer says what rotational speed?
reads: 2700 rpm
